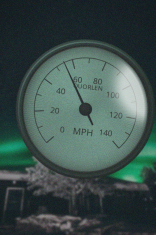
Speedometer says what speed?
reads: 55 mph
